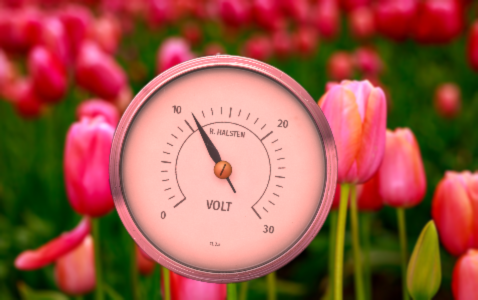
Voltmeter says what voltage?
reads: 11 V
